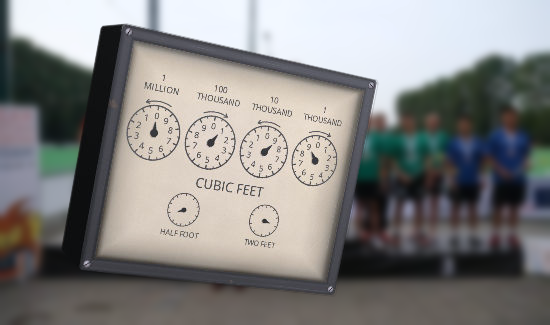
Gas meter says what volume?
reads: 8900 ft³
